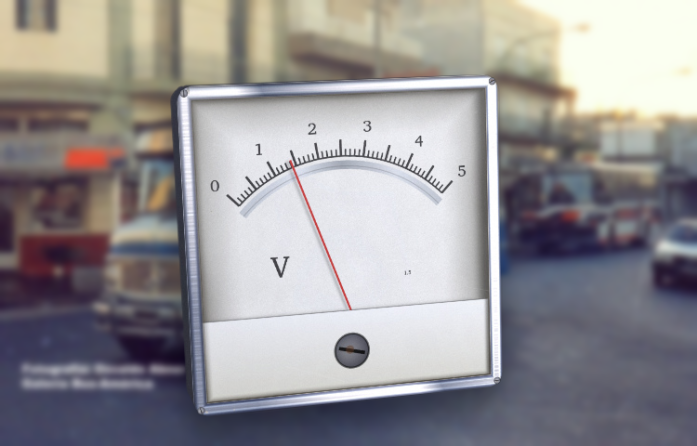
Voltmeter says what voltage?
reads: 1.4 V
